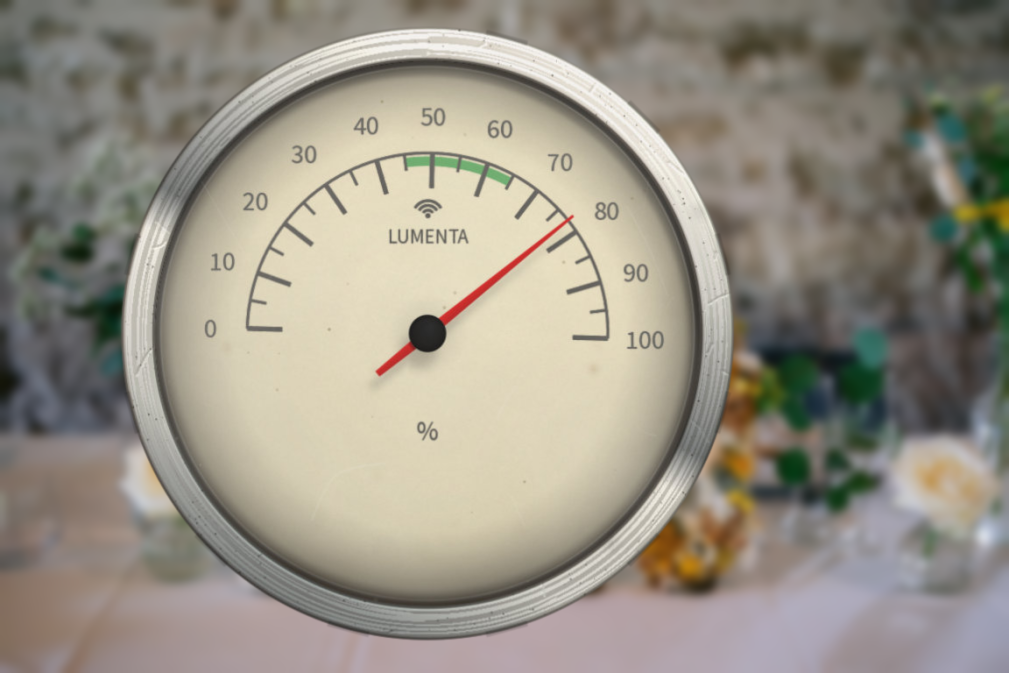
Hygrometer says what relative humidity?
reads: 77.5 %
